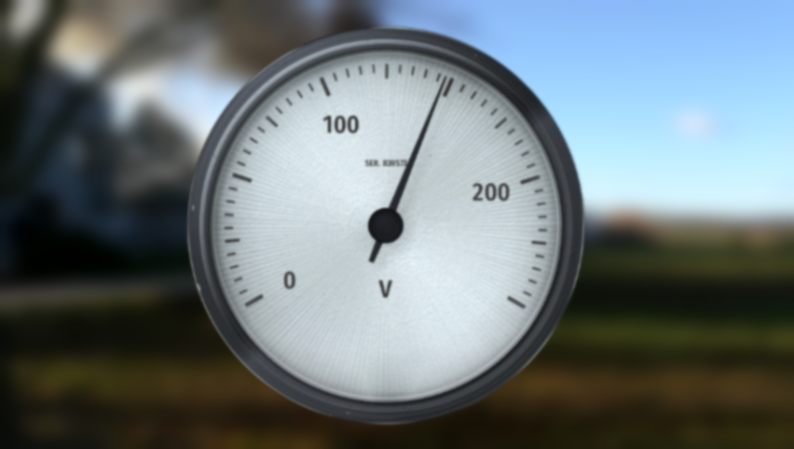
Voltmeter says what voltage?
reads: 147.5 V
